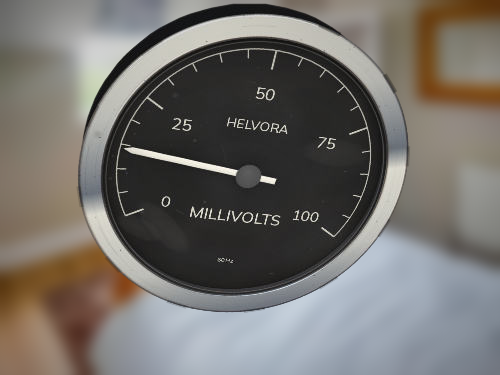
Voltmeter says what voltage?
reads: 15 mV
